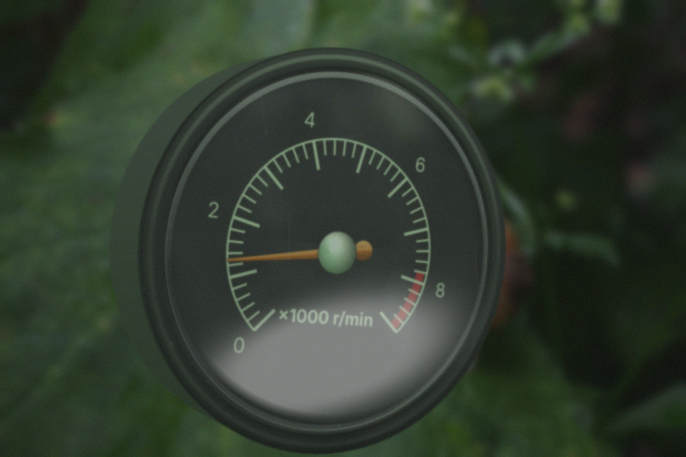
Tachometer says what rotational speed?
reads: 1300 rpm
